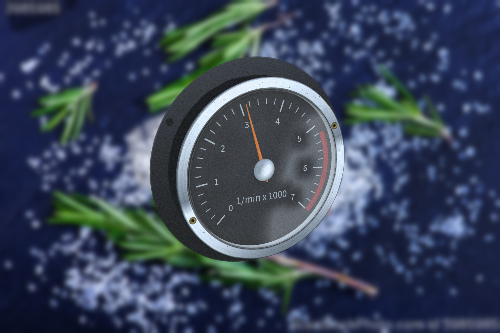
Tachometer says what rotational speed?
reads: 3100 rpm
